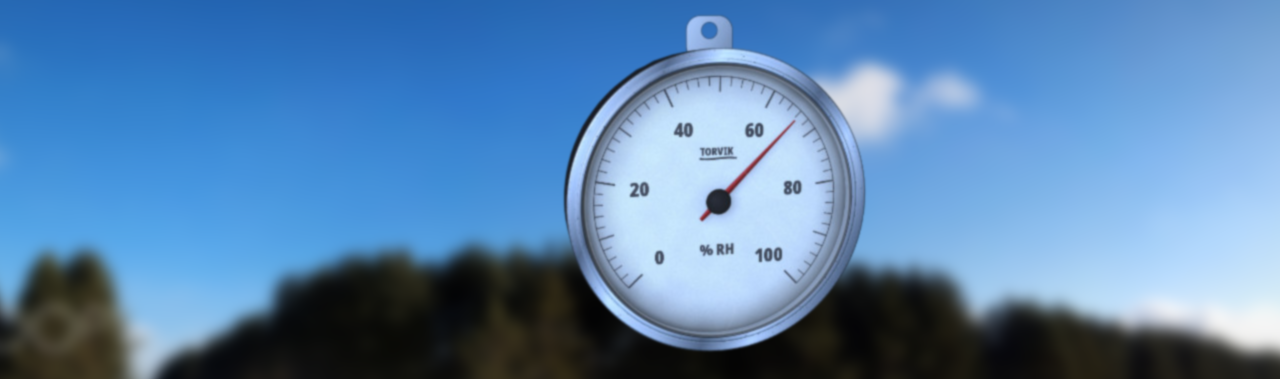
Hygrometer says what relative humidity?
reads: 66 %
